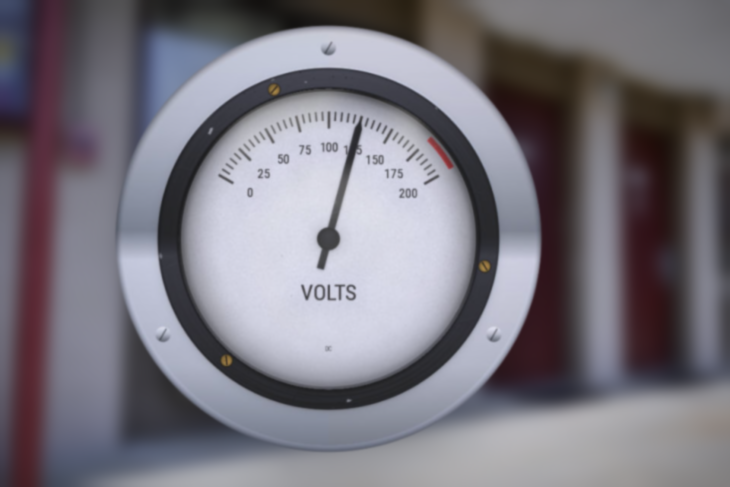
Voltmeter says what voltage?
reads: 125 V
